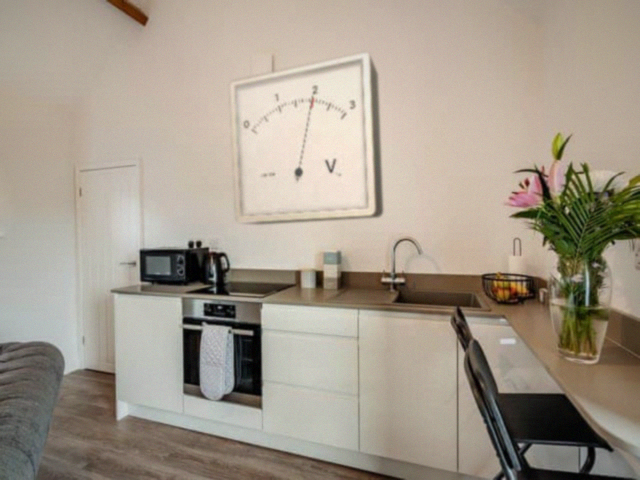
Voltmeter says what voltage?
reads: 2 V
